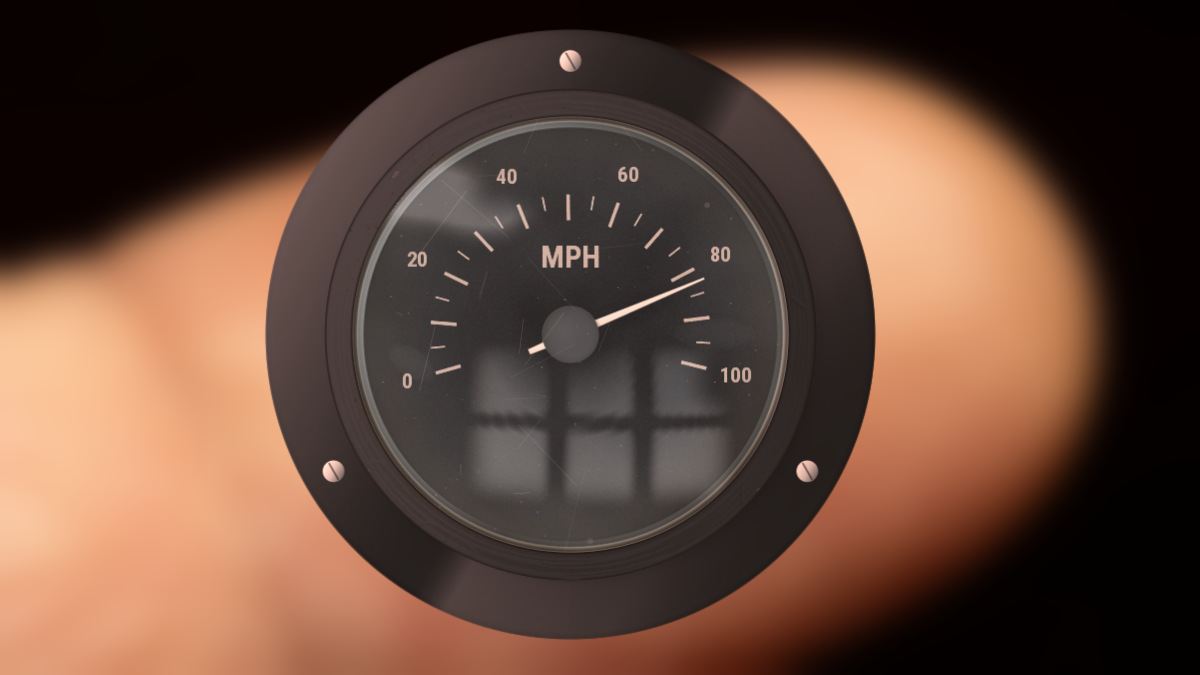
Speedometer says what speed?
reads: 82.5 mph
